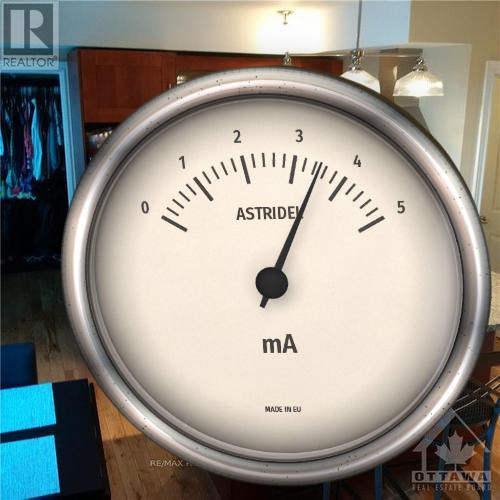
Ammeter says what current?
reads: 3.5 mA
